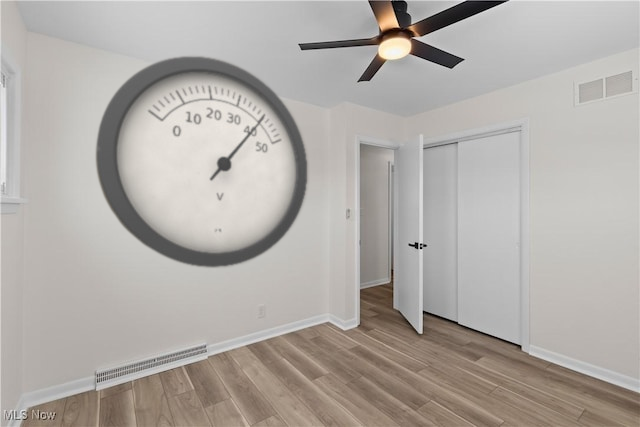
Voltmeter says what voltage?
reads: 40 V
